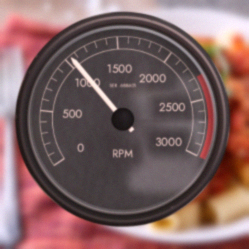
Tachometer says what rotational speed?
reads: 1050 rpm
